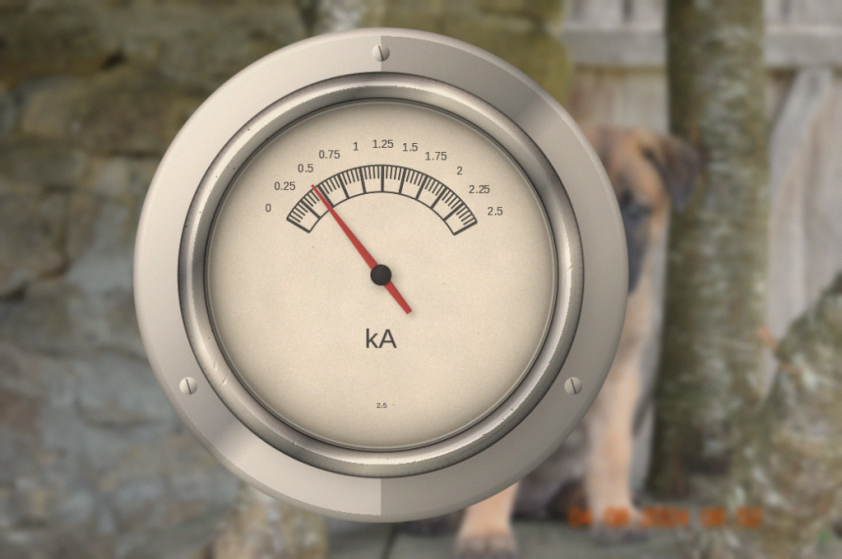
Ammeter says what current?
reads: 0.45 kA
